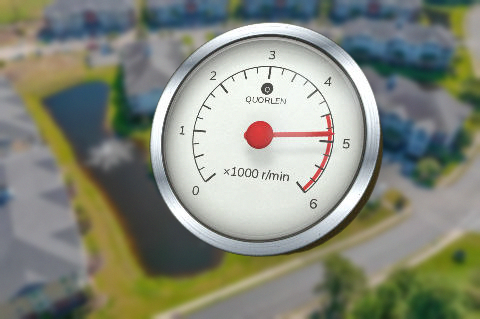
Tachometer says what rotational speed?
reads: 4875 rpm
